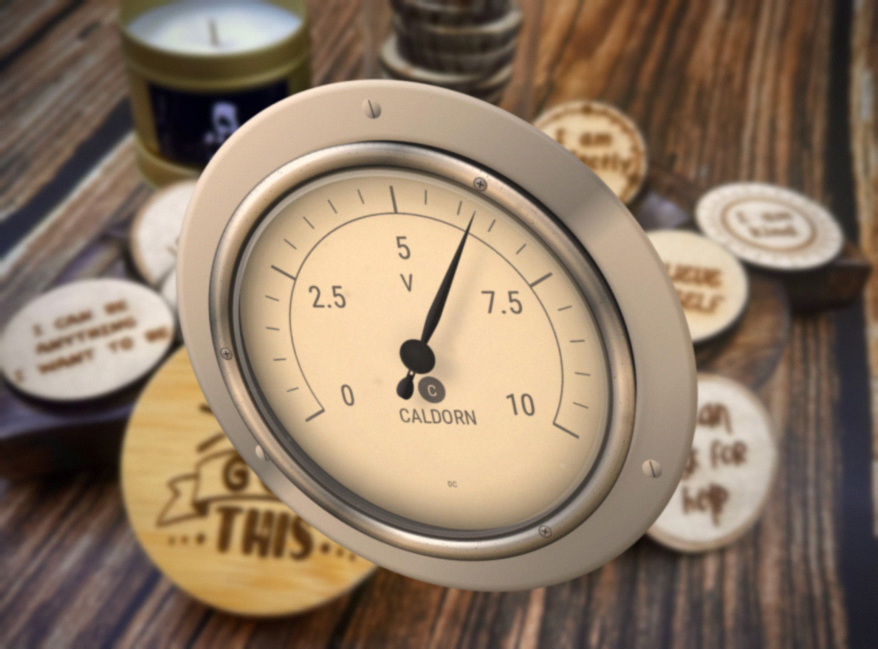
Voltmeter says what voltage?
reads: 6.25 V
